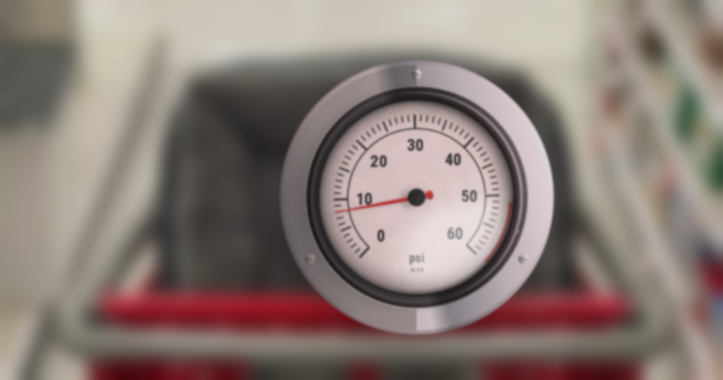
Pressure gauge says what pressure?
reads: 8 psi
